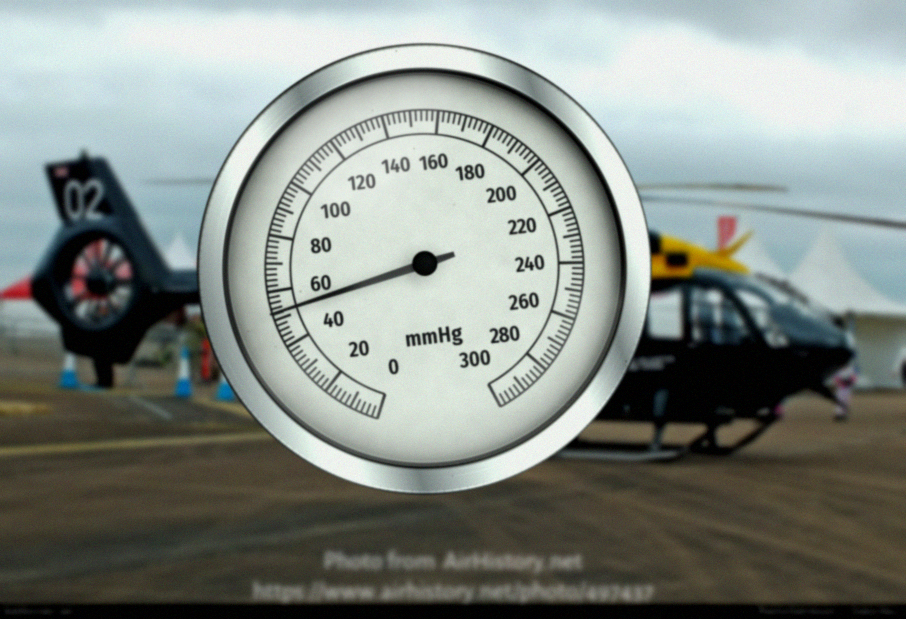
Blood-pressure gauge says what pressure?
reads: 52 mmHg
